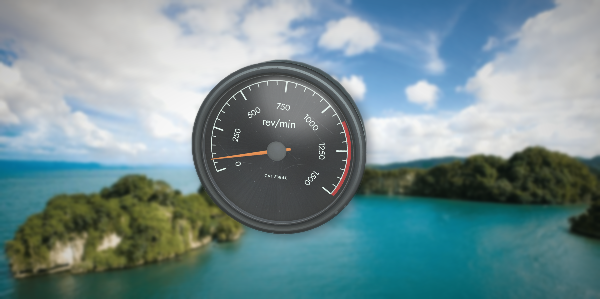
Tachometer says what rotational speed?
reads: 75 rpm
